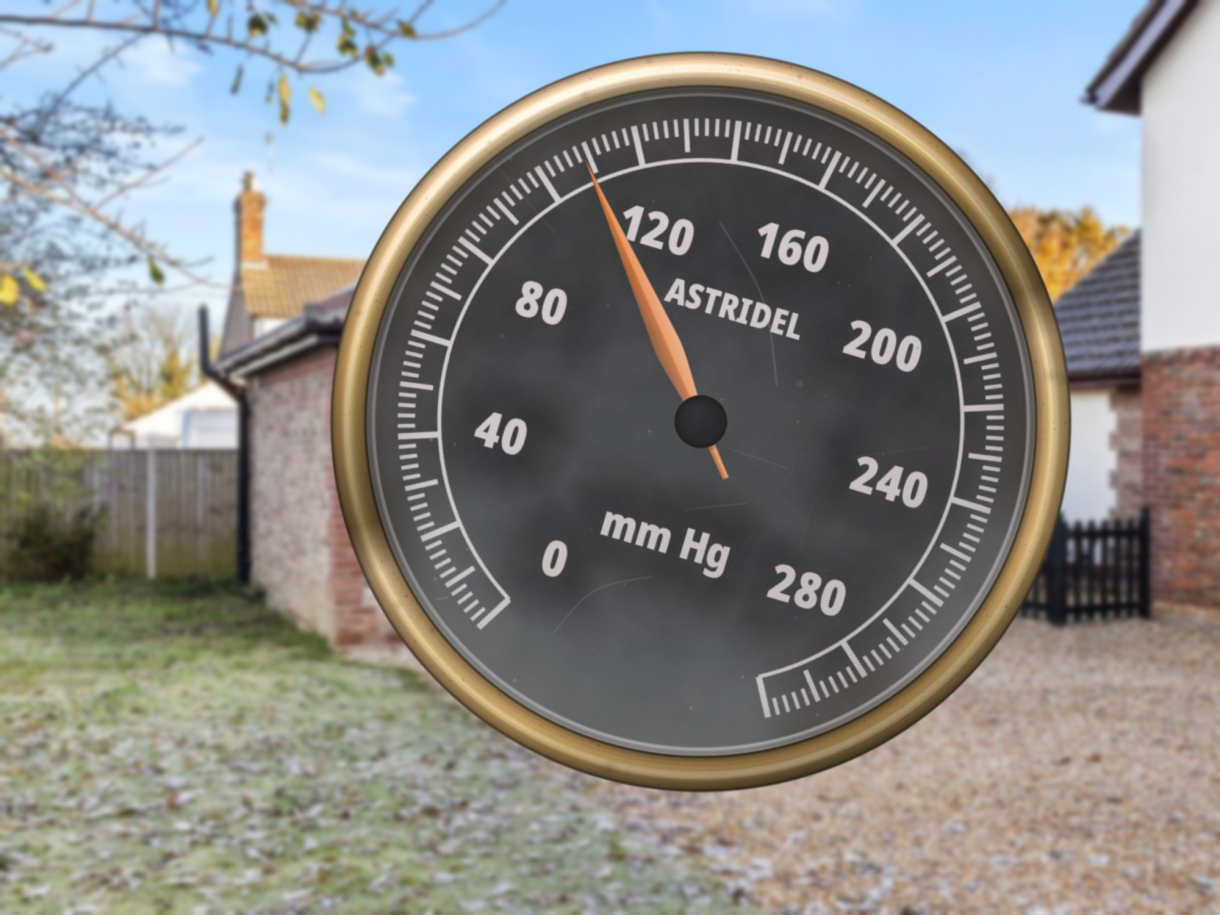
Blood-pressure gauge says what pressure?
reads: 109 mmHg
